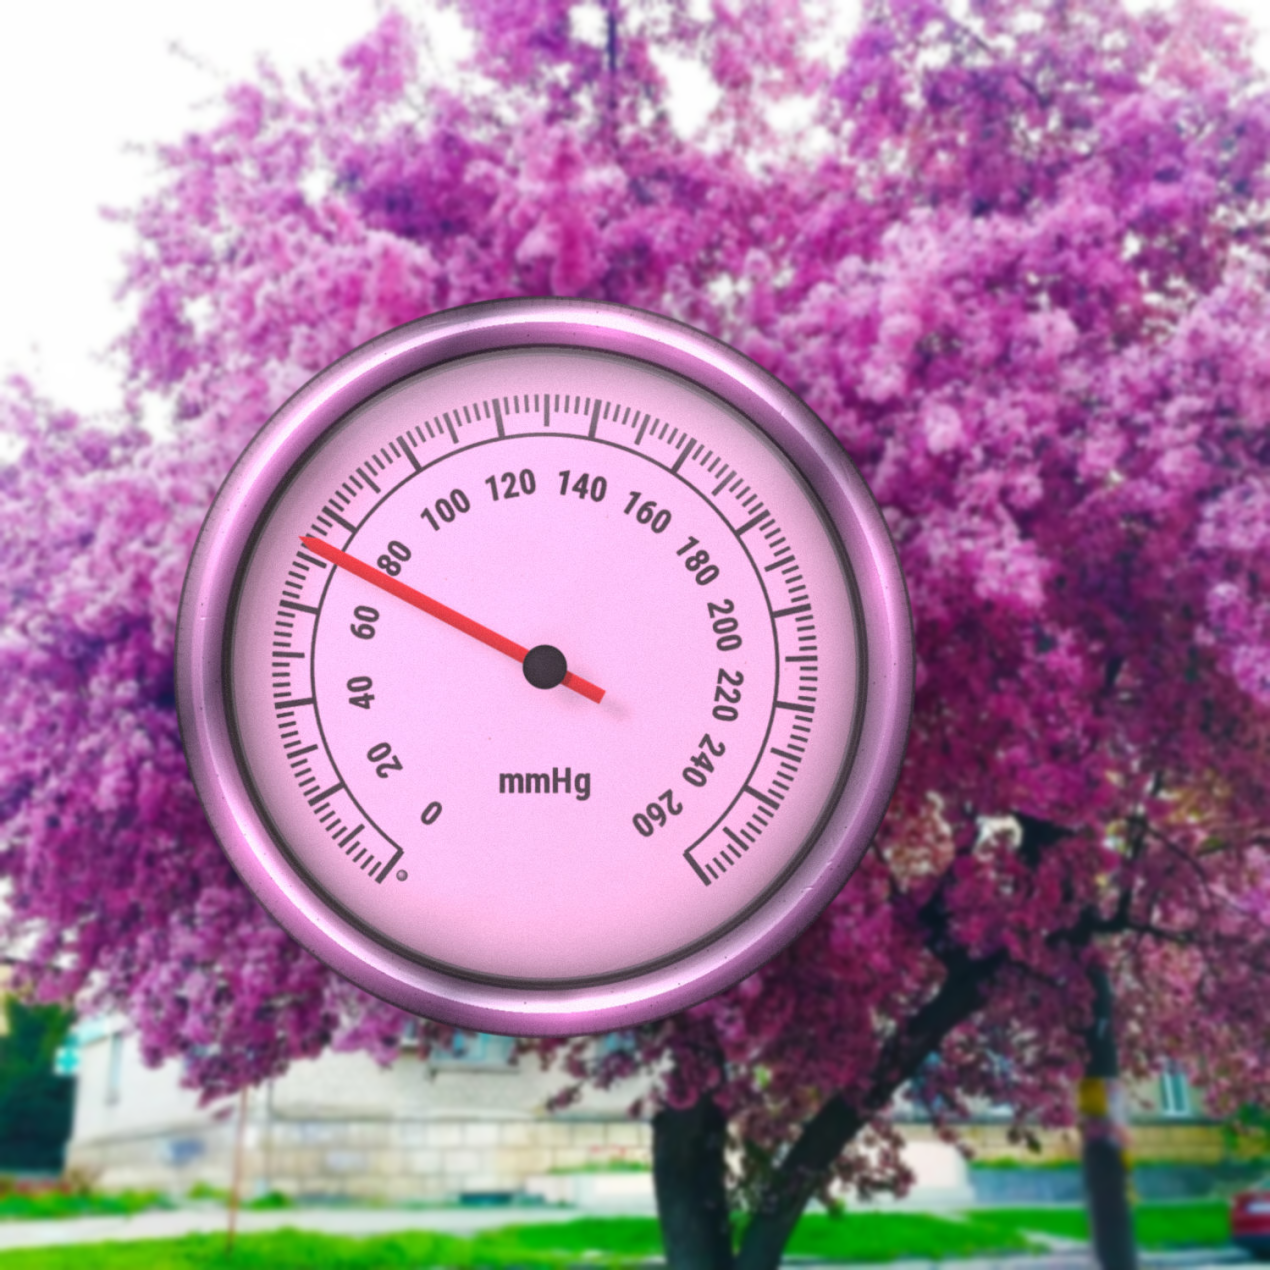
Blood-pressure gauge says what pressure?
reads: 73 mmHg
